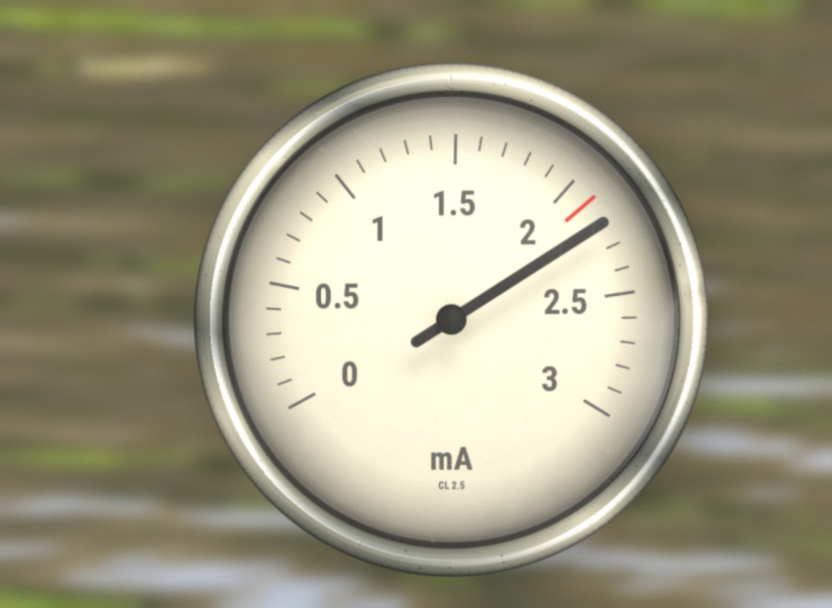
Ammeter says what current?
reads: 2.2 mA
